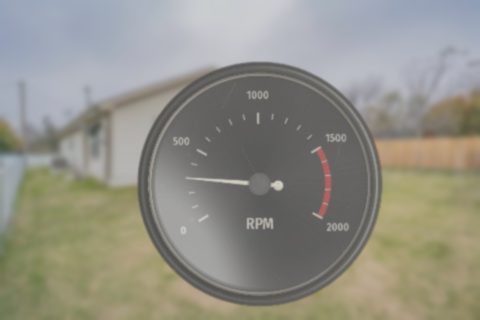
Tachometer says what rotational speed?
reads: 300 rpm
